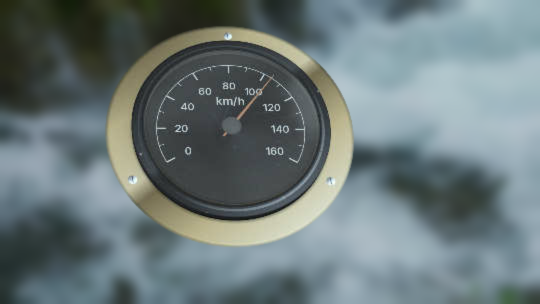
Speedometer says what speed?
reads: 105 km/h
